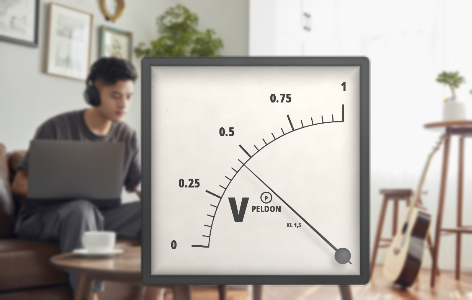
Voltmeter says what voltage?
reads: 0.45 V
